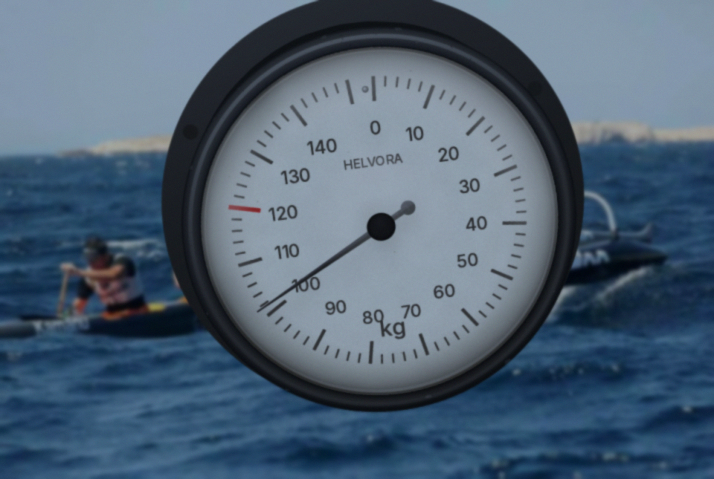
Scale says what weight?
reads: 102 kg
